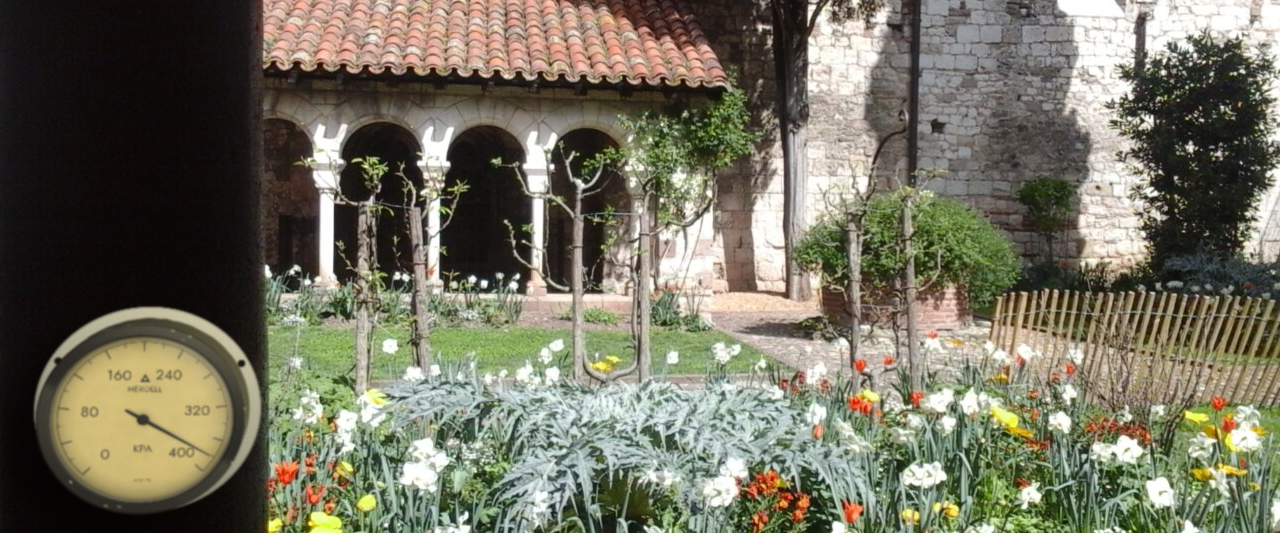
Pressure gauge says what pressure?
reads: 380 kPa
